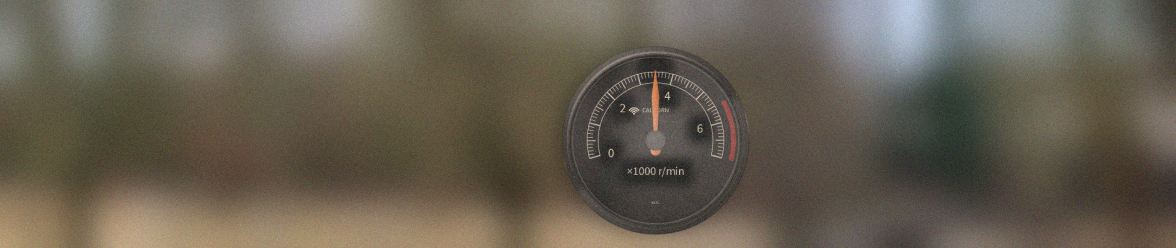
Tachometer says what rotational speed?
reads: 3500 rpm
